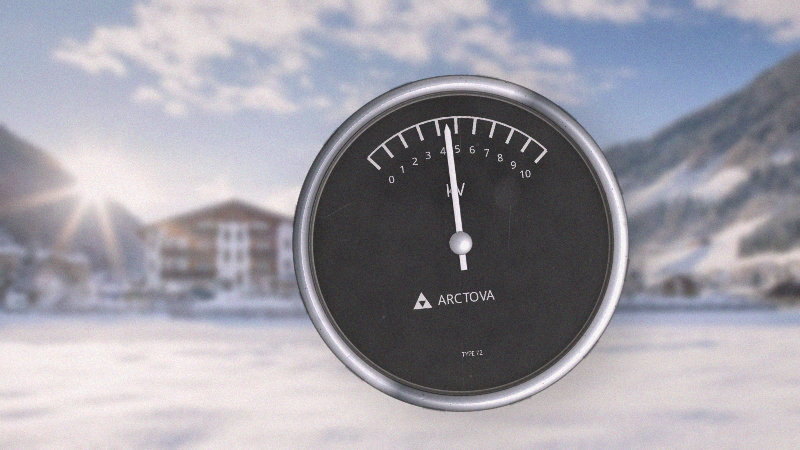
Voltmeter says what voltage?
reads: 4.5 kV
